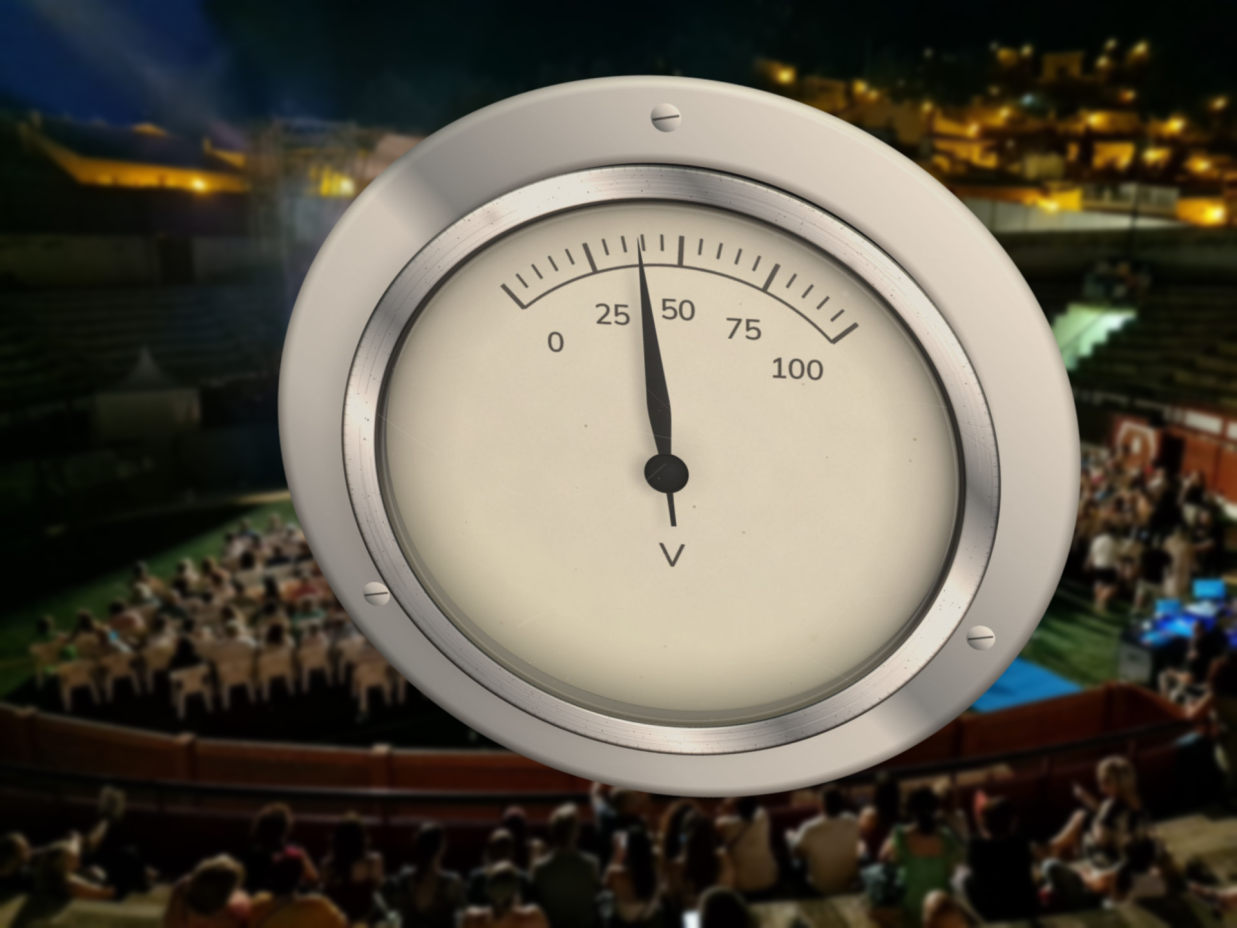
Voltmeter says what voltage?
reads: 40 V
